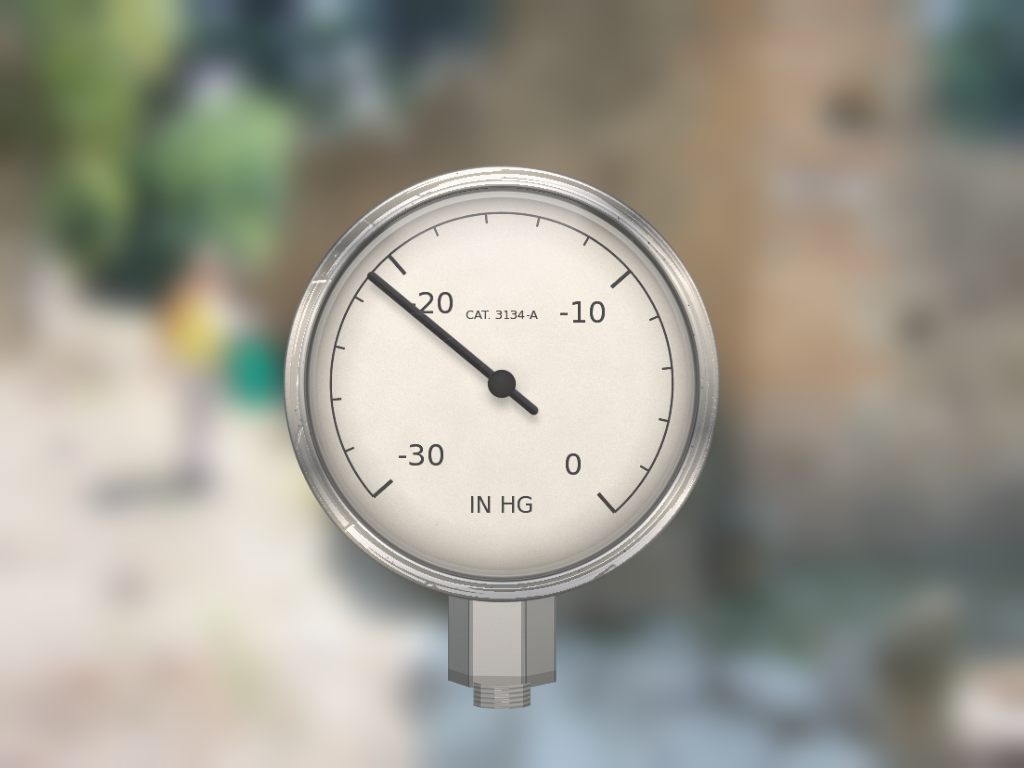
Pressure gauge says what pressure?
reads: -21 inHg
